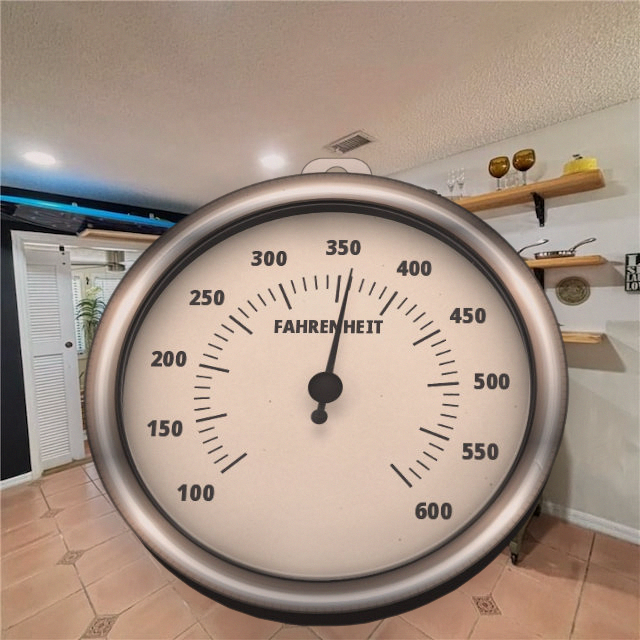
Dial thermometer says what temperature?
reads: 360 °F
